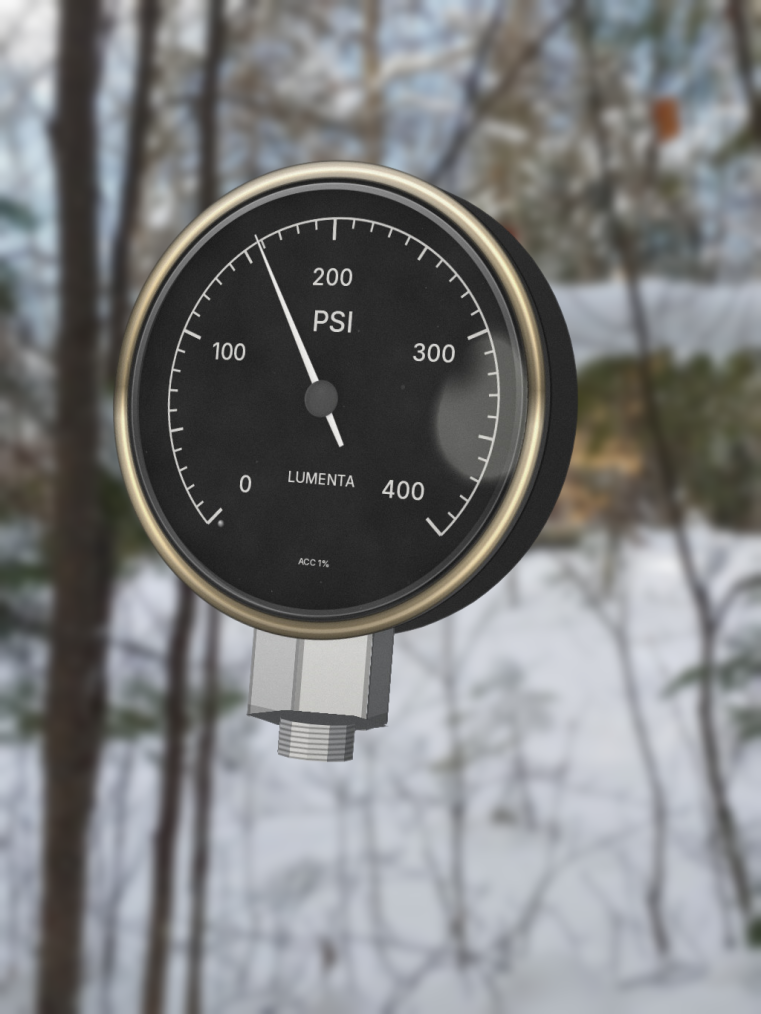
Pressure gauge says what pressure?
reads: 160 psi
